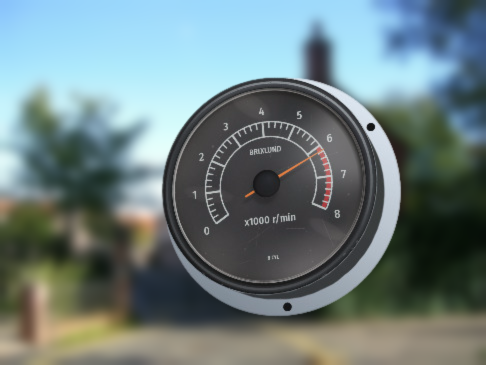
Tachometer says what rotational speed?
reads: 6200 rpm
